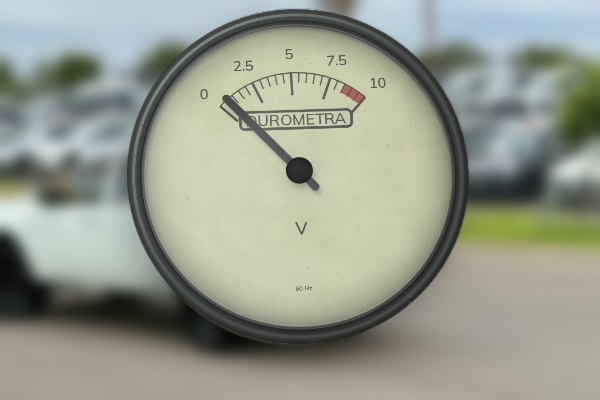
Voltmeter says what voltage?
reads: 0.5 V
